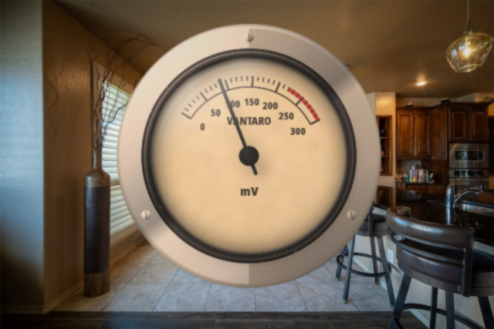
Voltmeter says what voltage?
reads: 90 mV
